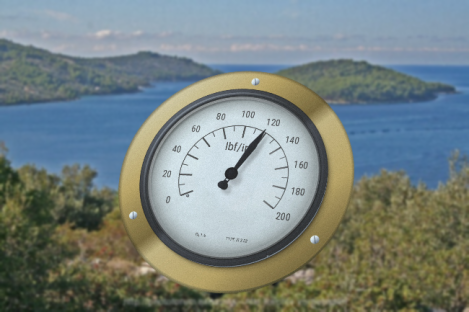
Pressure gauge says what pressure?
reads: 120 psi
